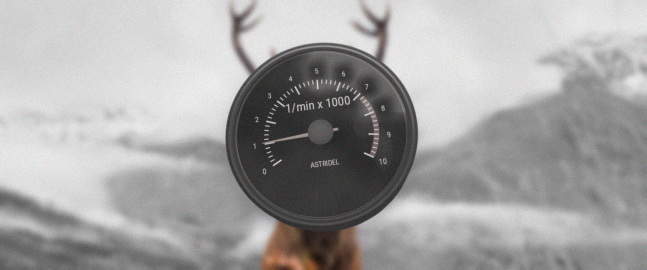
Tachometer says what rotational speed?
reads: 1000 rpm
